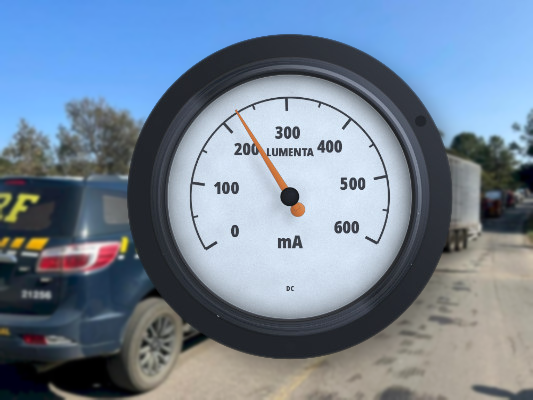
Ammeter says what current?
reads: 225 mA
